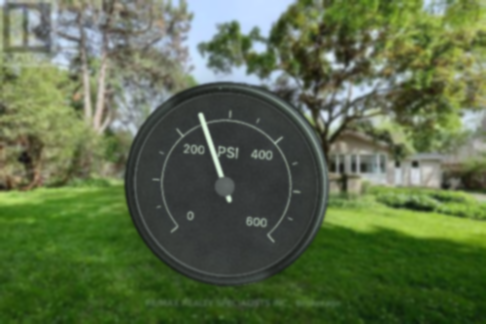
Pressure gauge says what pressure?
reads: 250 psi
